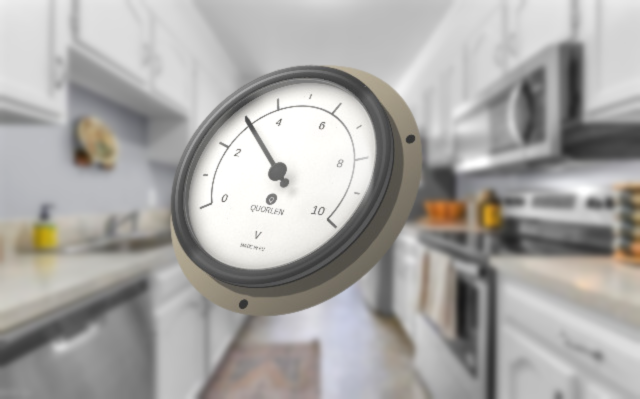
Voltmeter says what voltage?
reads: 3 V
